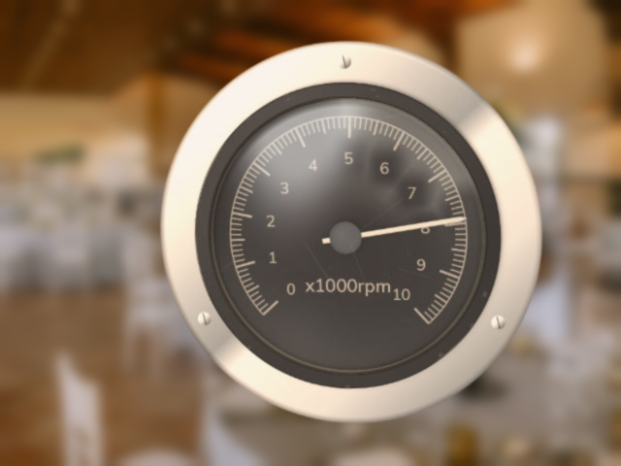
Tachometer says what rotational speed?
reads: 7900 rpm
